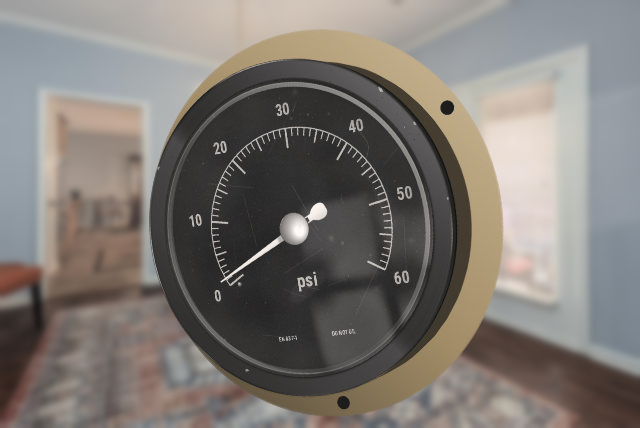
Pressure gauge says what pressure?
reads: 1 psi
